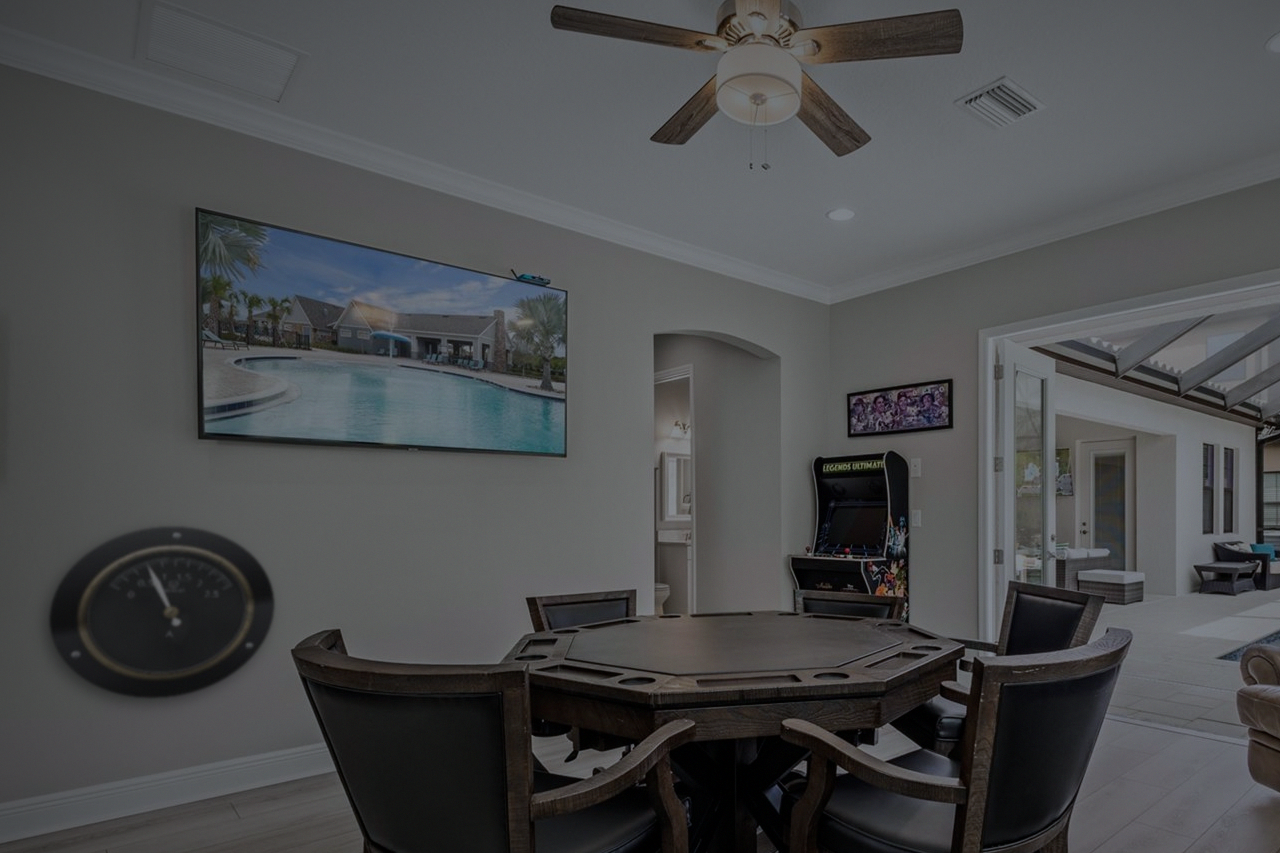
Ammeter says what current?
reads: 0.75 A
